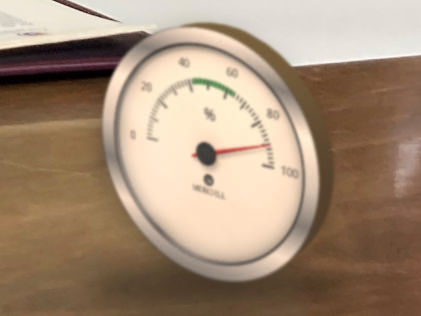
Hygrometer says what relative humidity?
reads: 90 %
